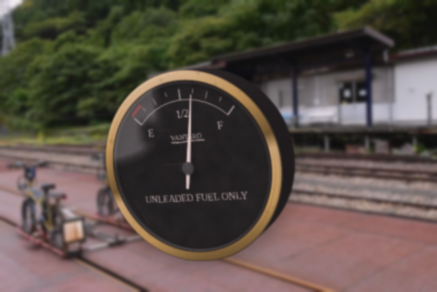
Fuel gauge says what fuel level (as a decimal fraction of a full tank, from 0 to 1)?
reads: 0.625
